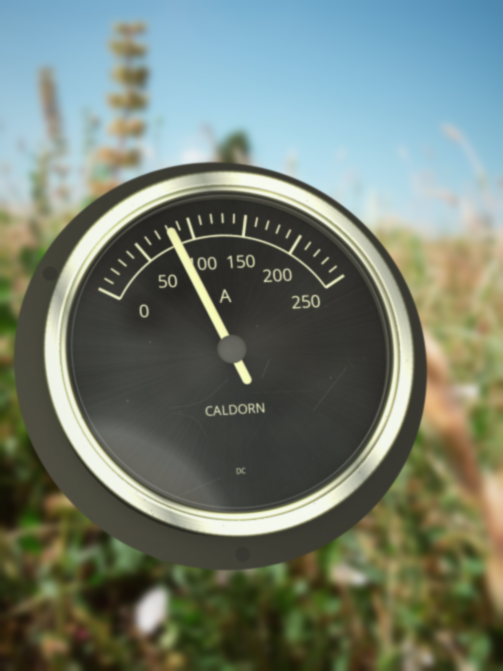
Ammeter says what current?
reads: 80 A
